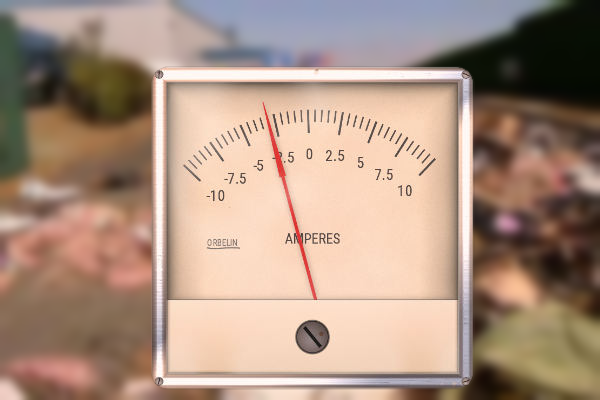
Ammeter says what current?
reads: -3 A
